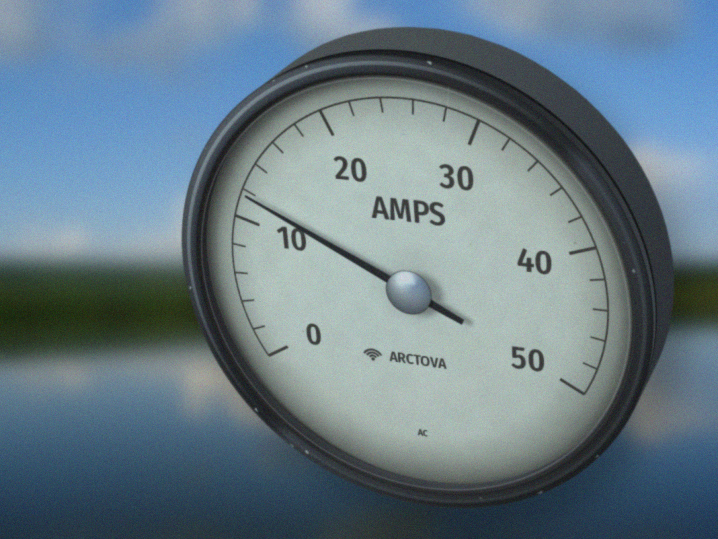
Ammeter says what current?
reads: 12 A
